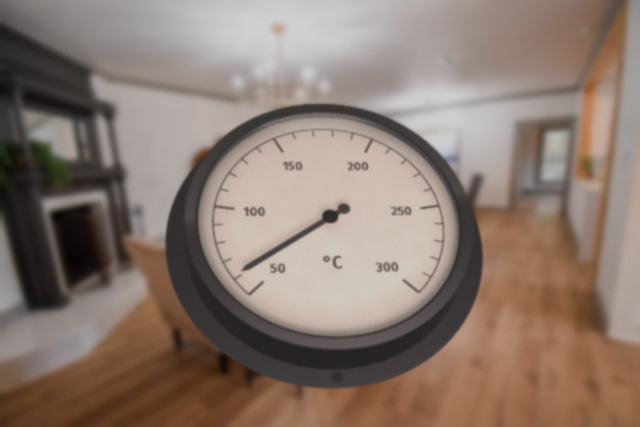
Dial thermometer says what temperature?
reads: 60 °C
